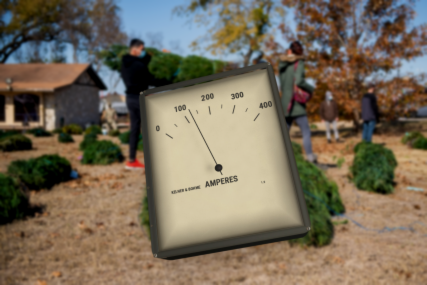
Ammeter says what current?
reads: 125 A
